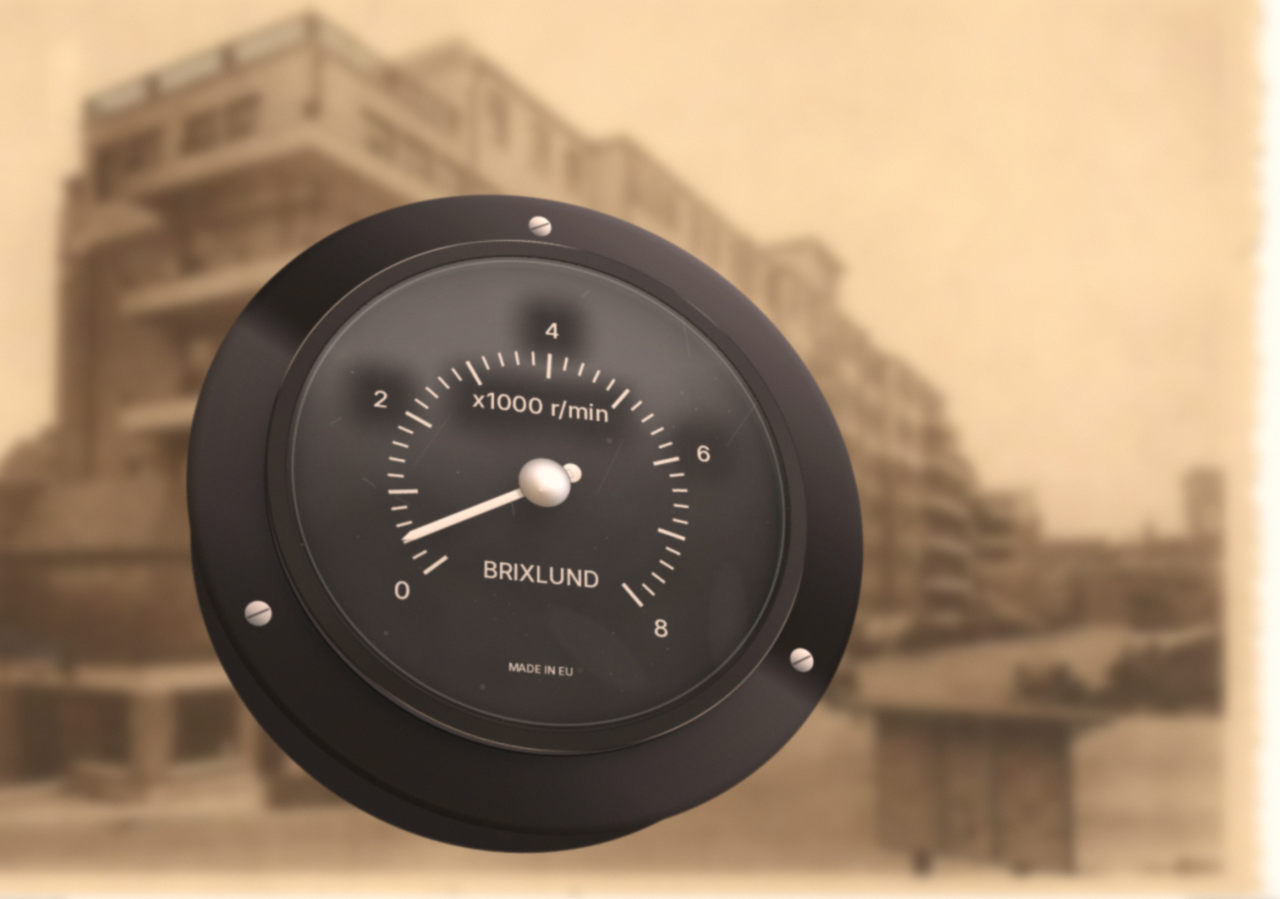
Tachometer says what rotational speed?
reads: 400 rpm
